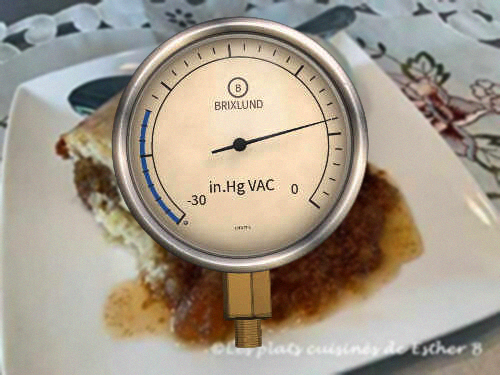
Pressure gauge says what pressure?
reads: -6 inHg
